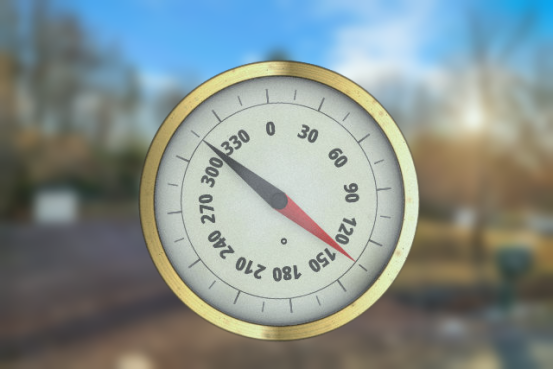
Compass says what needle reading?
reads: 135 °
